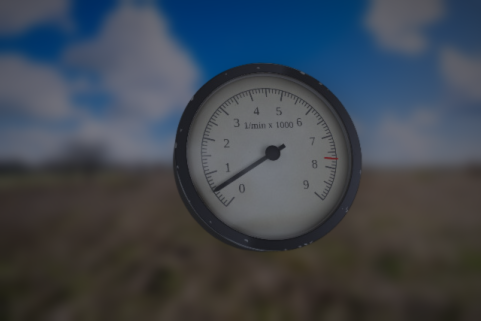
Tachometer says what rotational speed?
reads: 500 rpm
